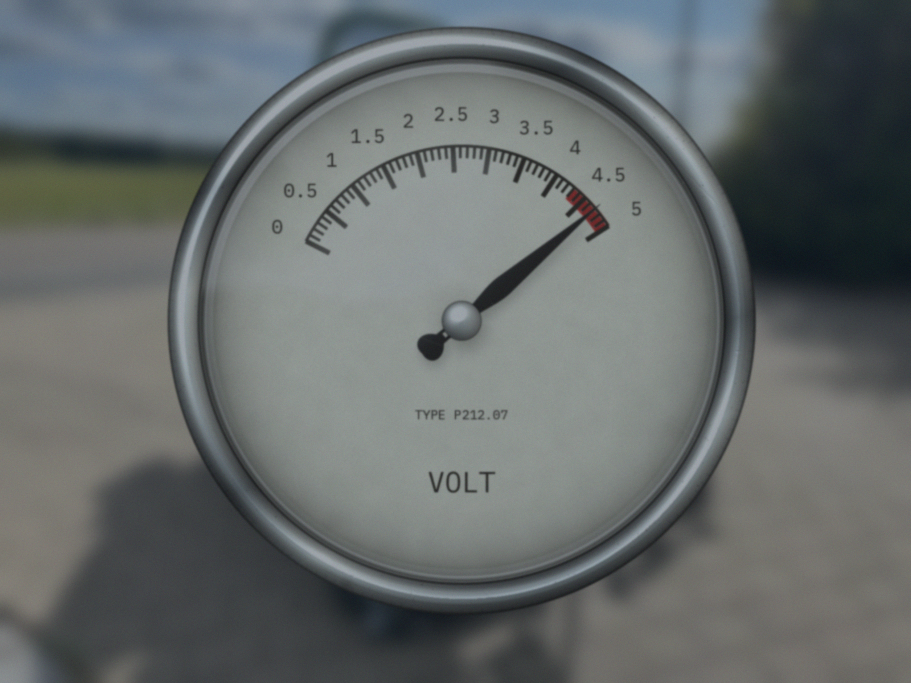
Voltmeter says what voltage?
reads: 4.7 V
